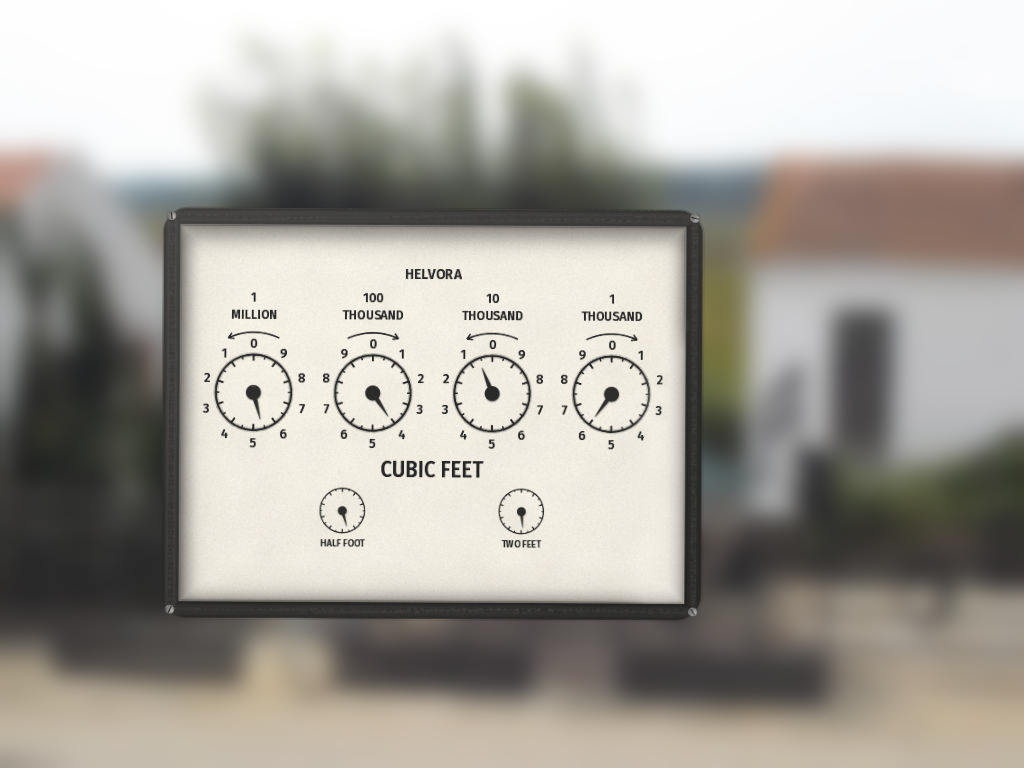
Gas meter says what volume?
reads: 540600 ft³
